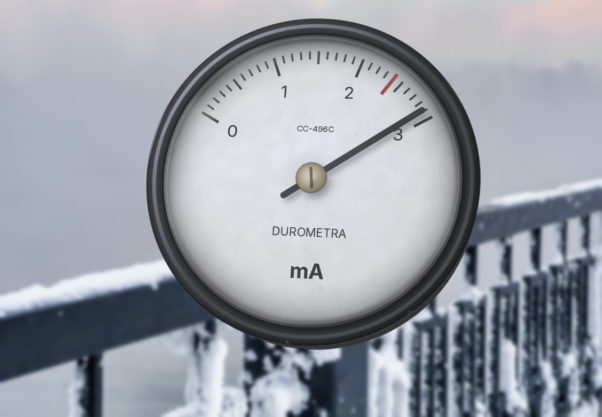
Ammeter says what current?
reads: 2.9 mA
